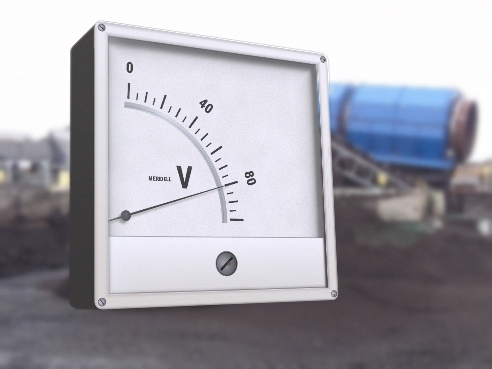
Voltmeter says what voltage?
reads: 80 V
